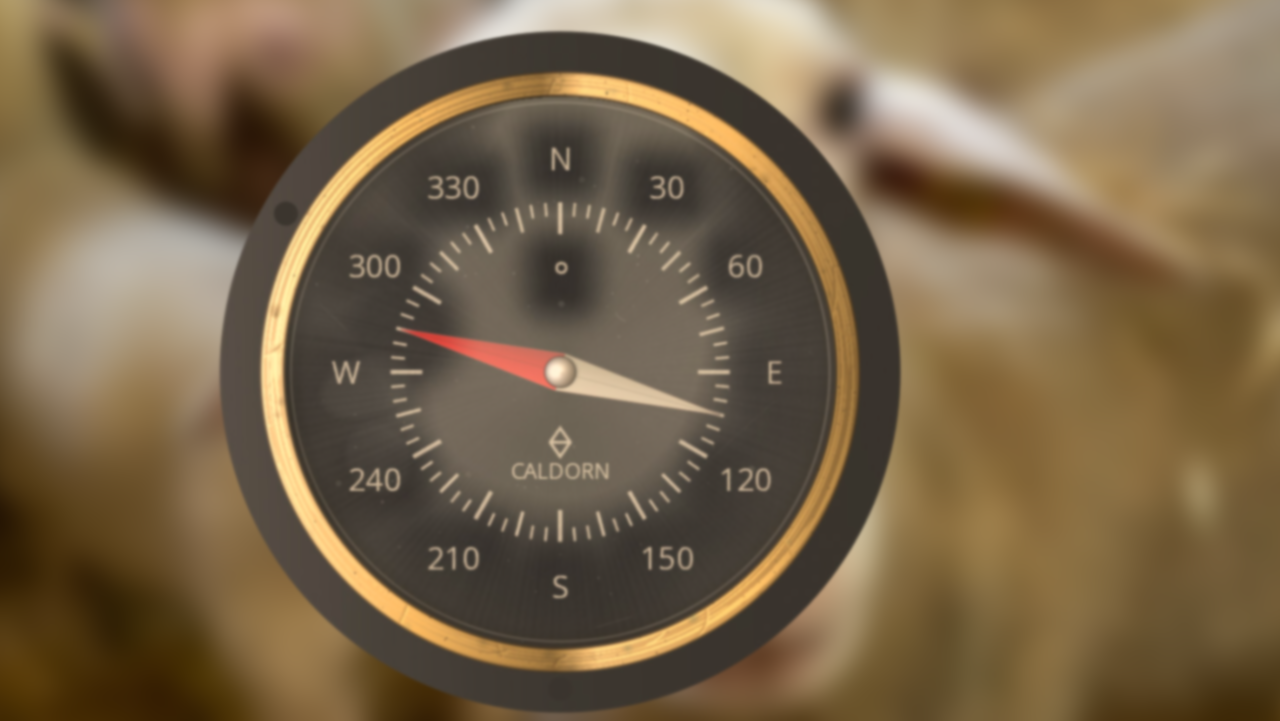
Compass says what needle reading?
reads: 285 °
